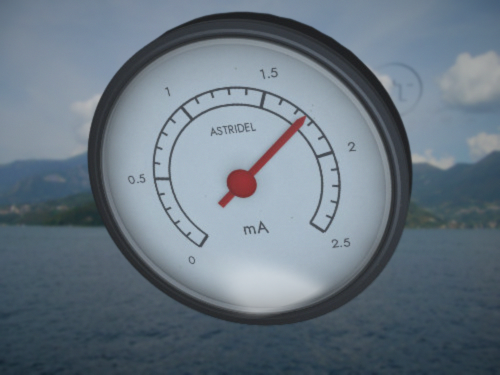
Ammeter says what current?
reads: 1.75 mA
